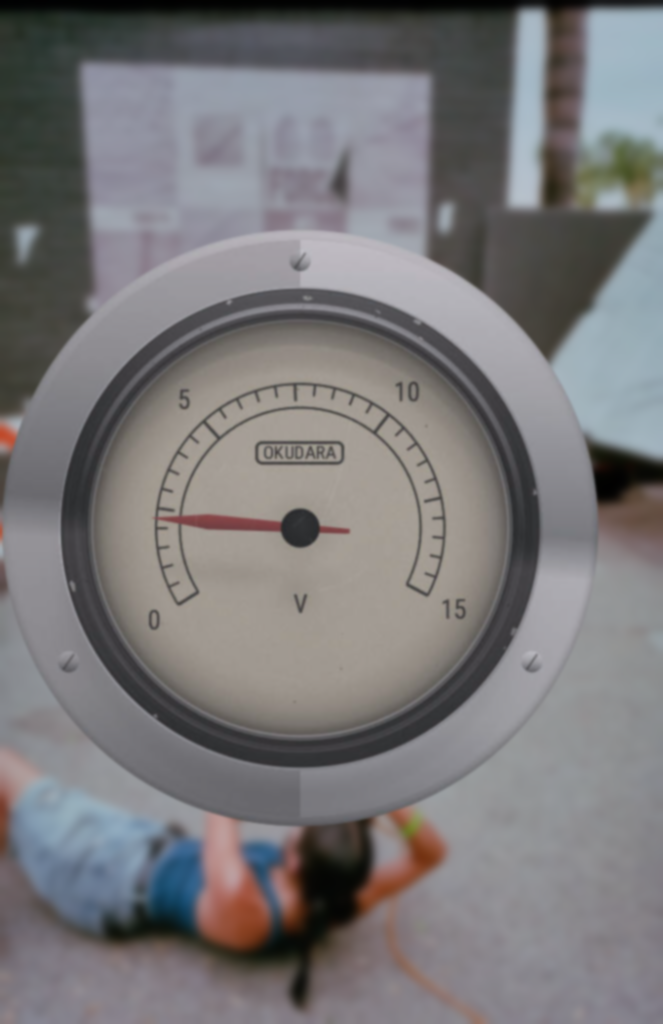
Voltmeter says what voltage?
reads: 2.25 V
